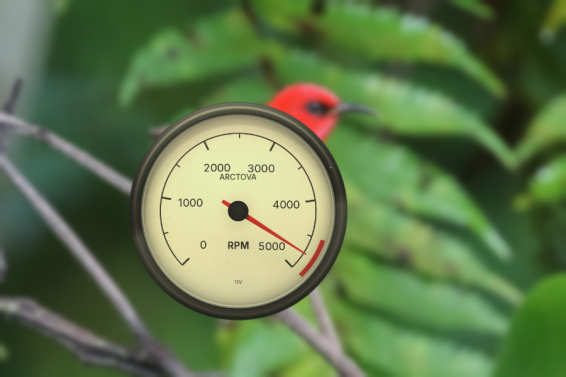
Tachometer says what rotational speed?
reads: 4750 rpm
